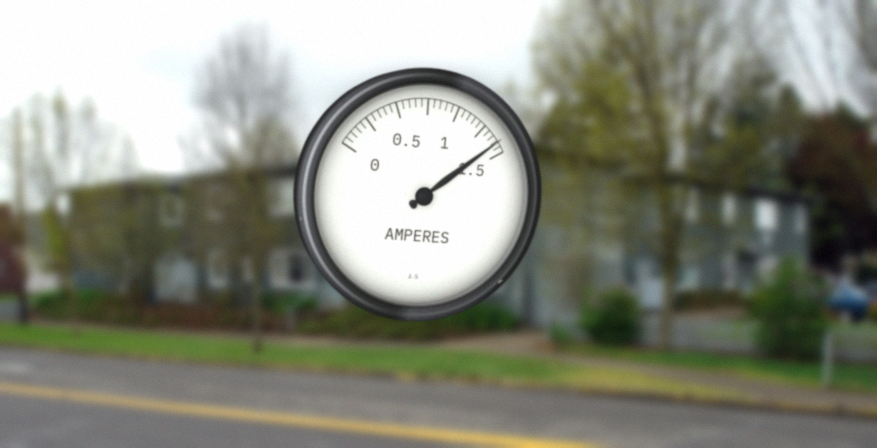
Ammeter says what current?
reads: 1.4 A
